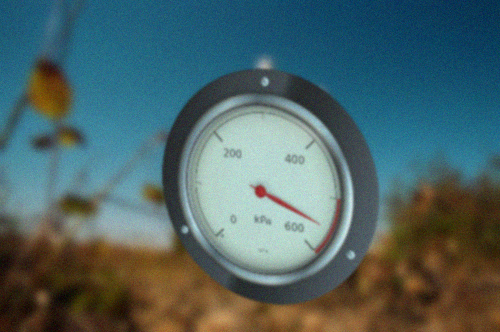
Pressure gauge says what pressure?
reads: 550 kPa
